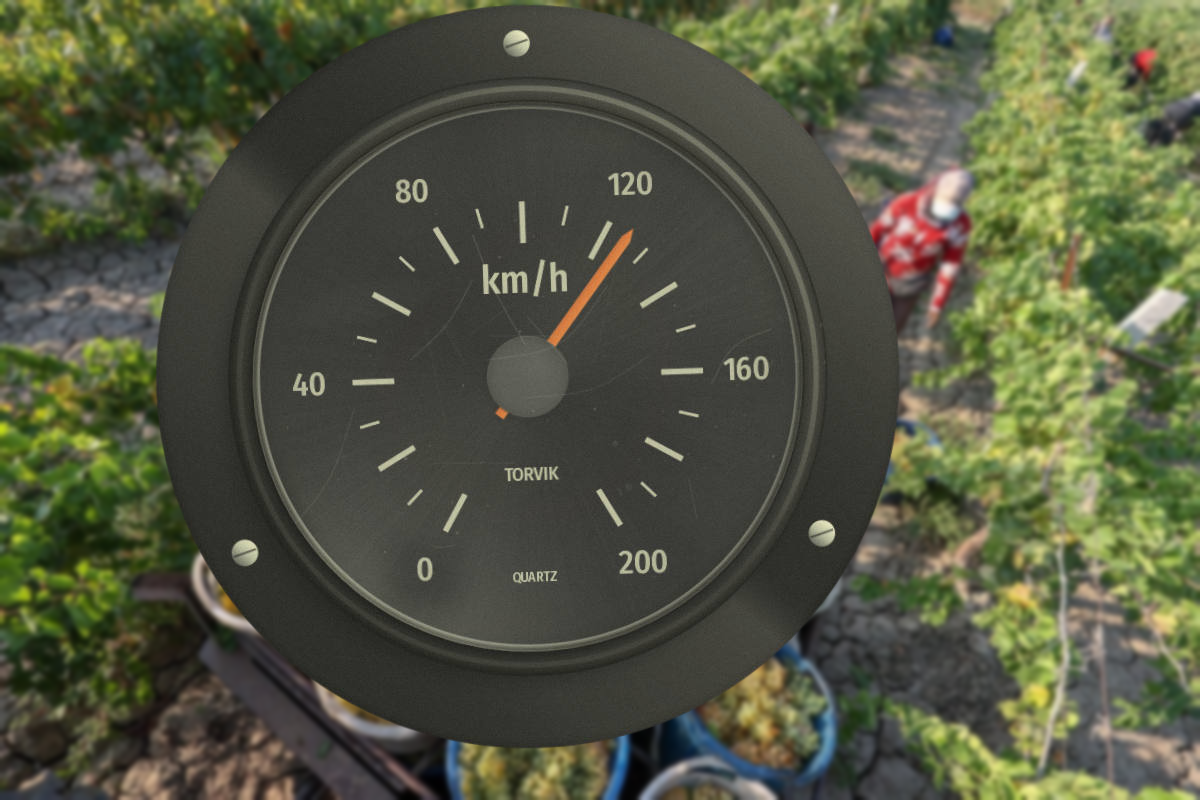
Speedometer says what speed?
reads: 125 km/h
